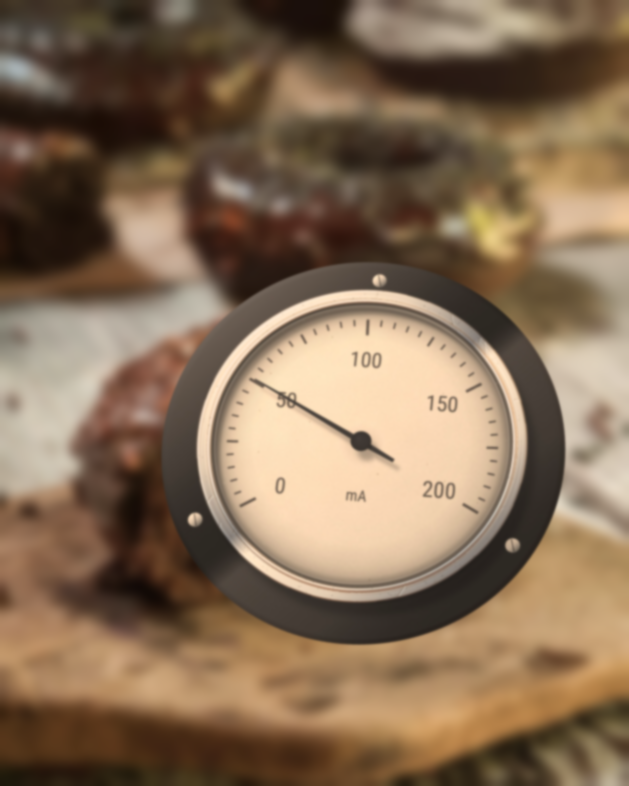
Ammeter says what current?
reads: 50 mA
